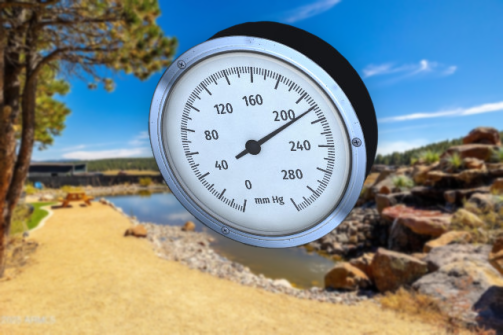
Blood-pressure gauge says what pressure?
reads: 210 mmHg
